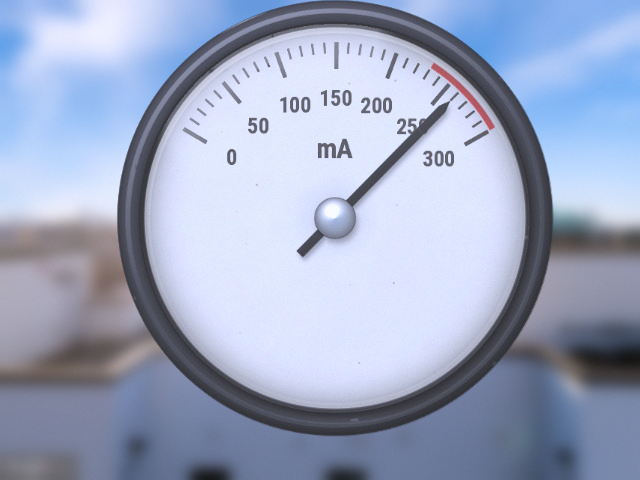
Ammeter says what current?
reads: 260 mA
